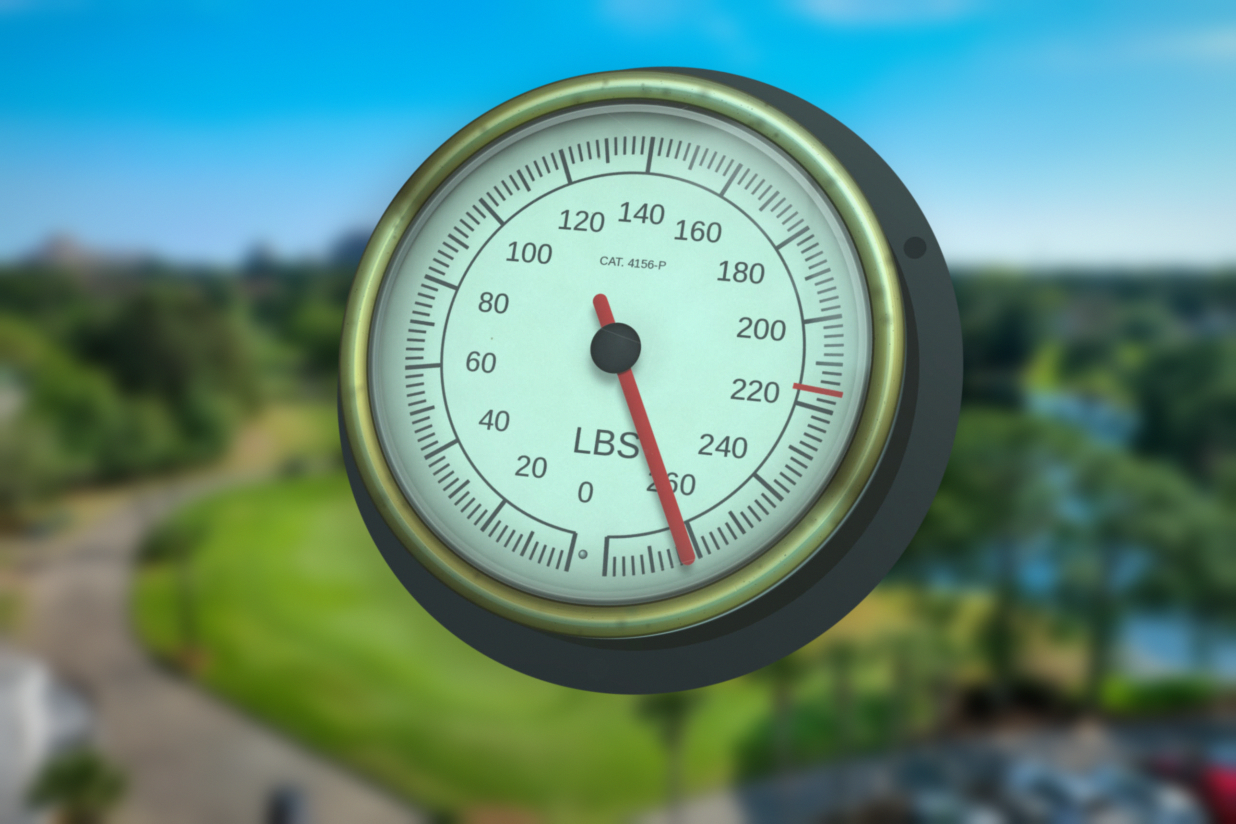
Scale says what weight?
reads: 262 lb
